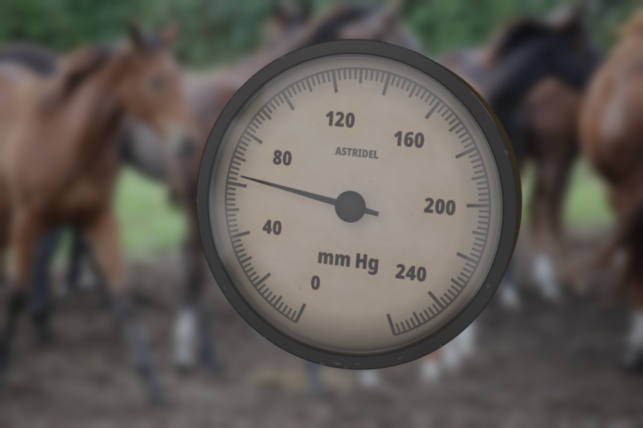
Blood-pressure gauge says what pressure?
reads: 64 mmHg
